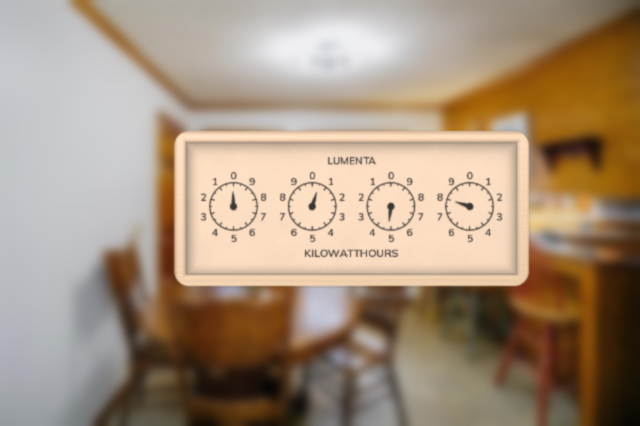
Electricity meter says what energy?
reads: 48 kWh
